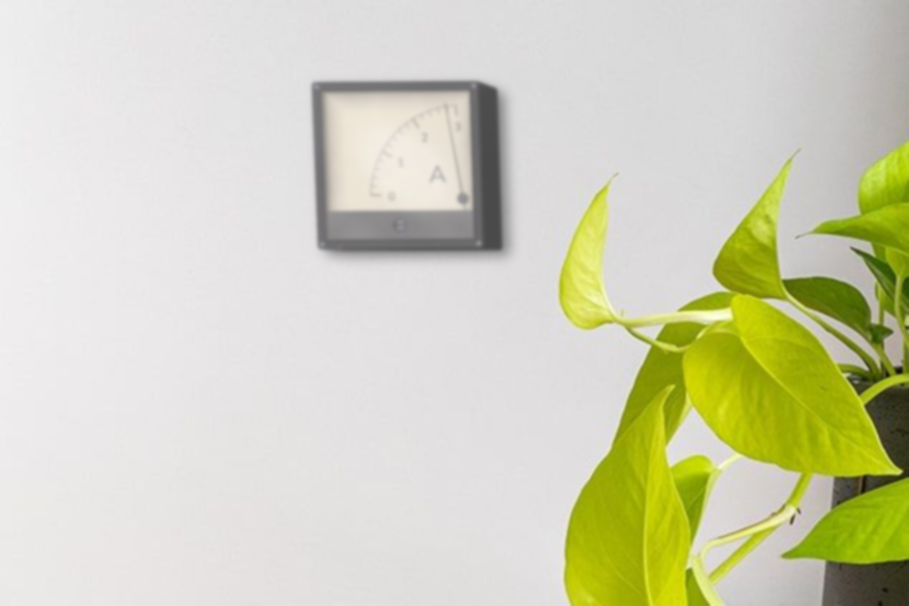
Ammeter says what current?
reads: 2.8 A
